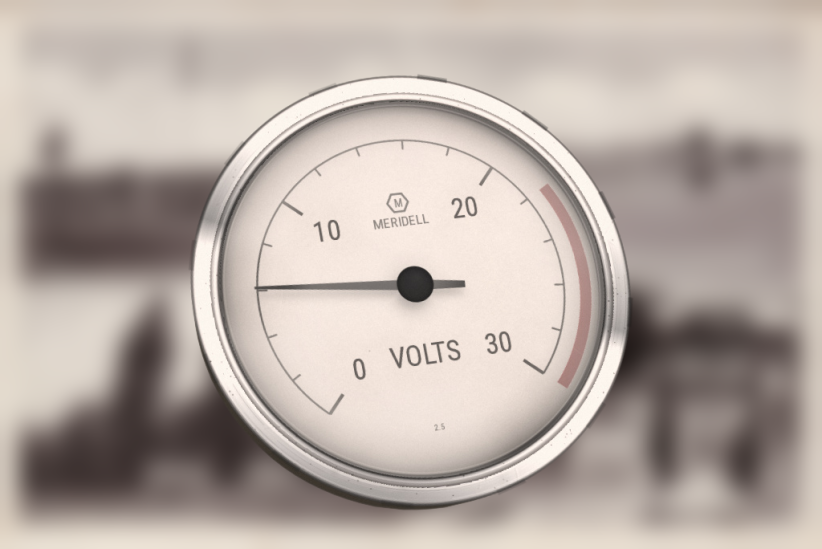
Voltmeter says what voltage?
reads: 6 V
